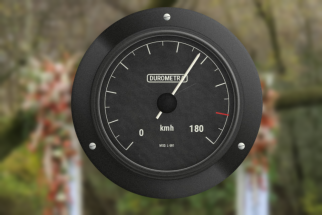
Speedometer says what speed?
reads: 115 km/h
